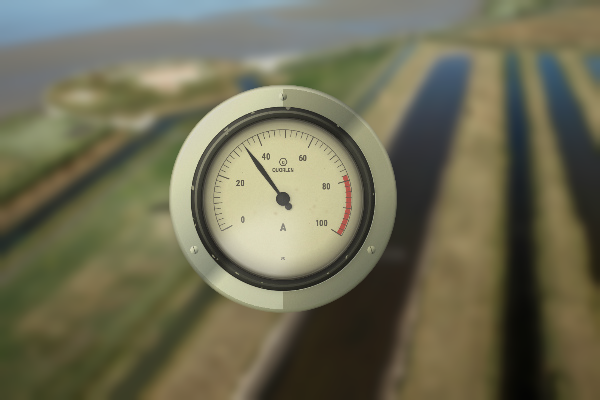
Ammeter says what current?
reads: 34 A
